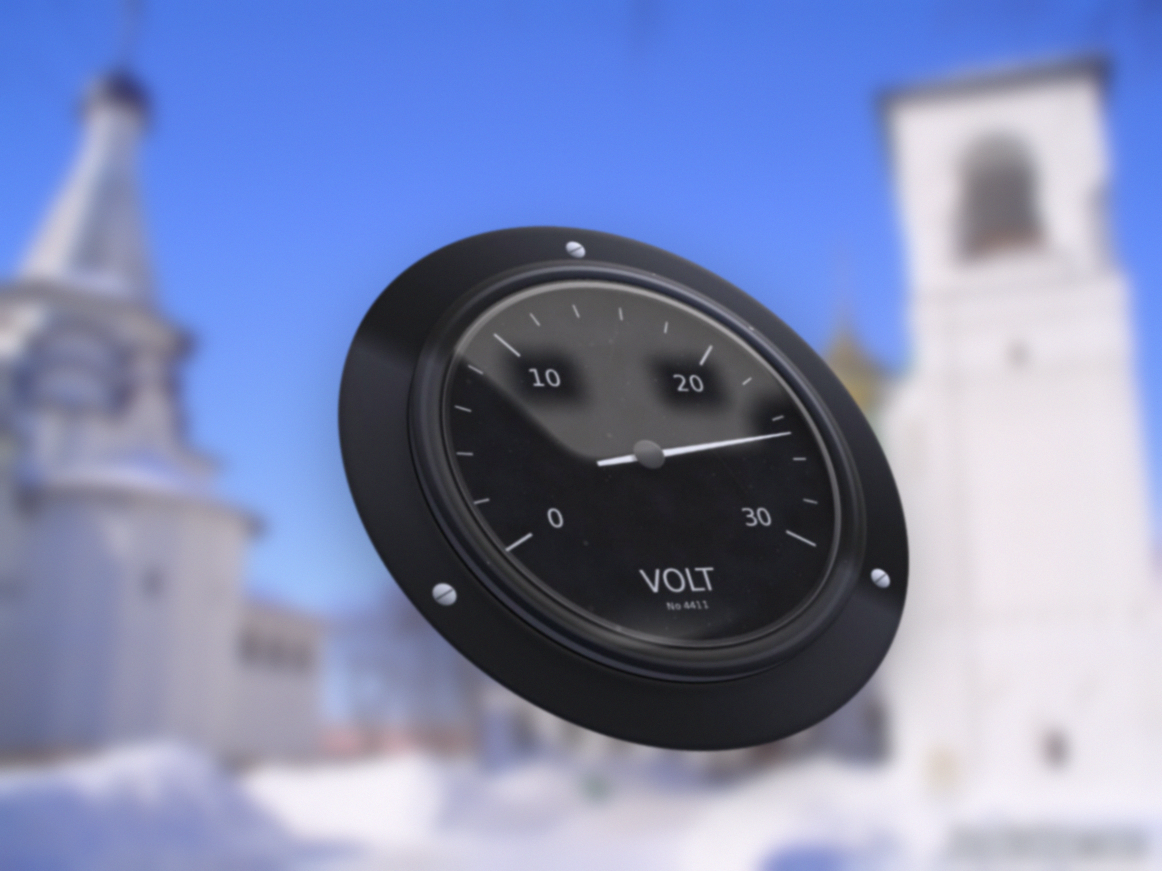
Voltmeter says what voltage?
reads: 25 V
